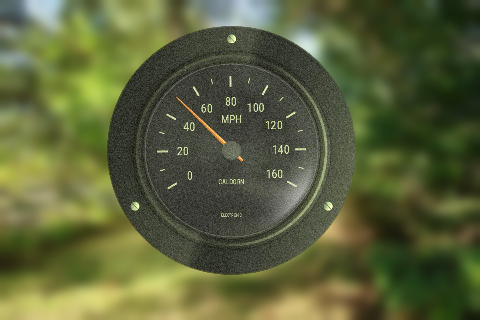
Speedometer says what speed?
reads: 50 mph
